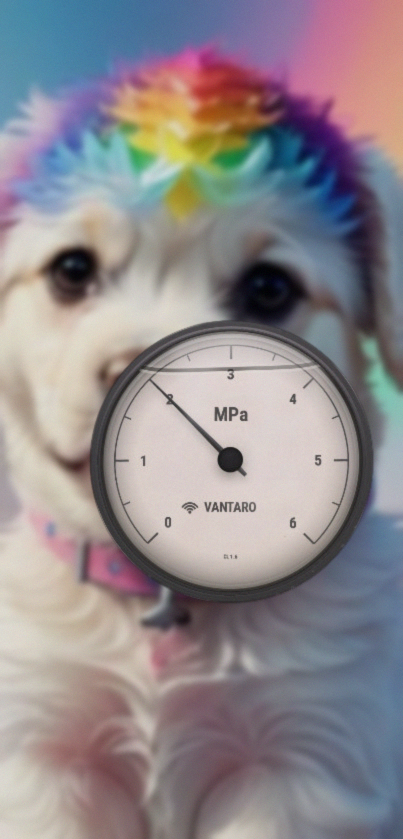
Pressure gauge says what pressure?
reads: 2 MPa
